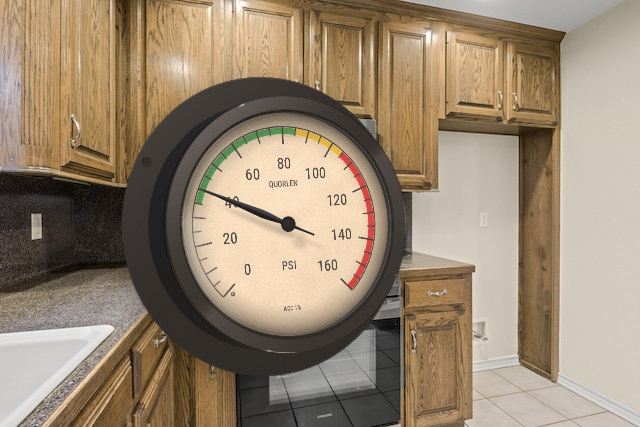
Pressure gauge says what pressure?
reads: 40 psi
